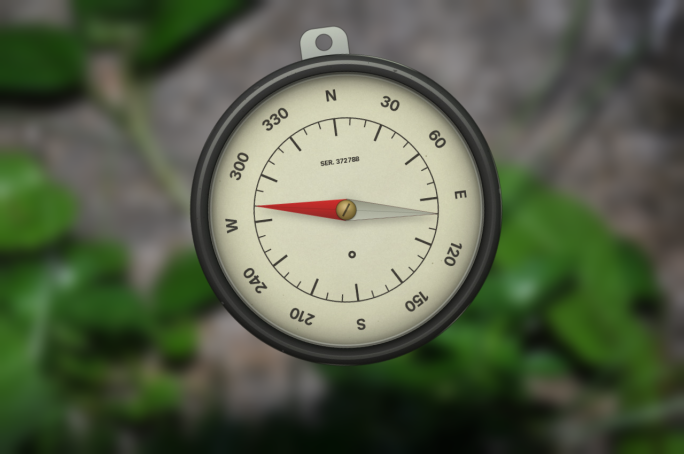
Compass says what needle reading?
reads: 280 °
